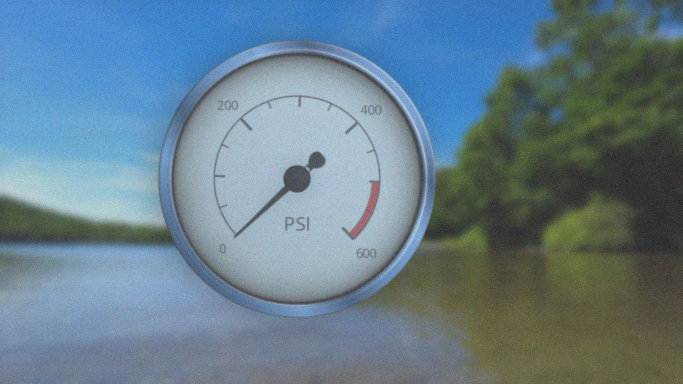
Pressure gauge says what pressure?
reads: 0 psi
